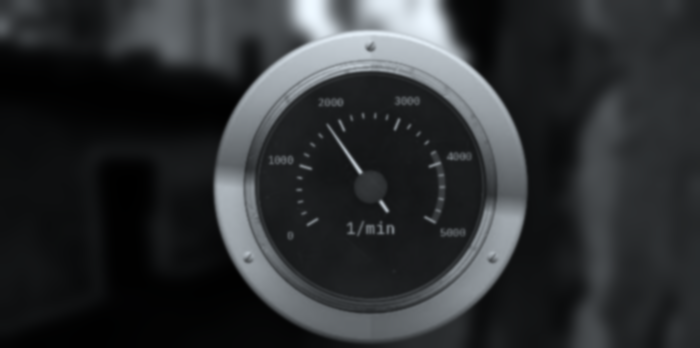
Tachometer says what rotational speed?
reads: 1800 rpm
